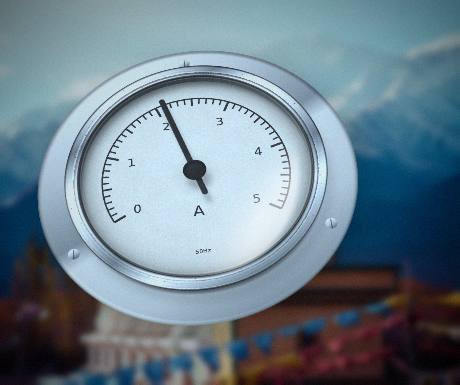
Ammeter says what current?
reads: 2.1 A
